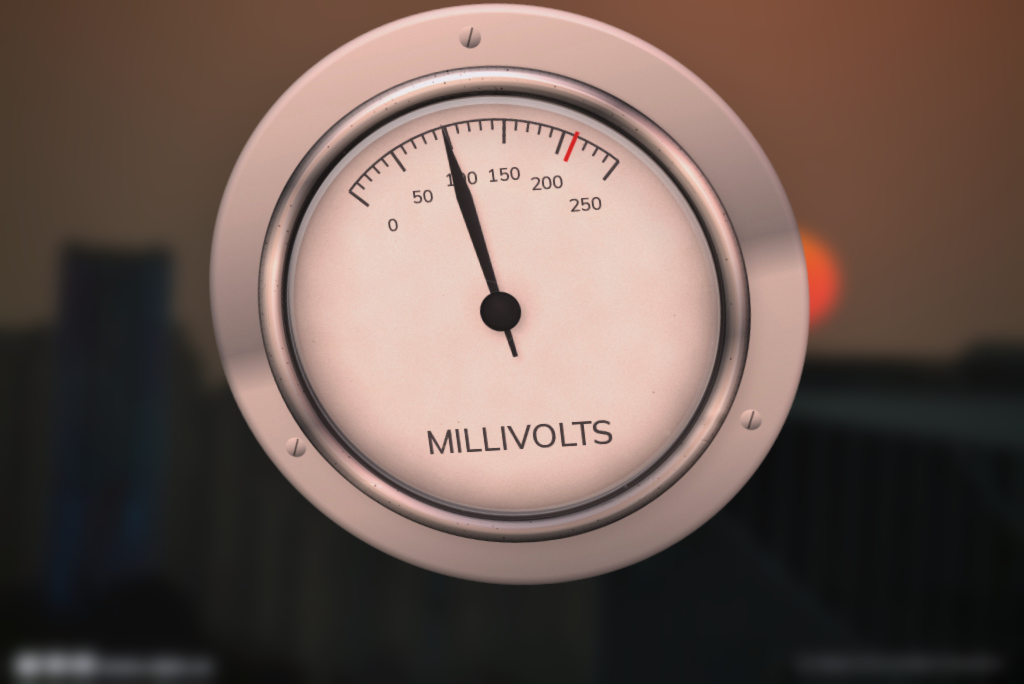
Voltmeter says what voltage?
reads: 100 mV
